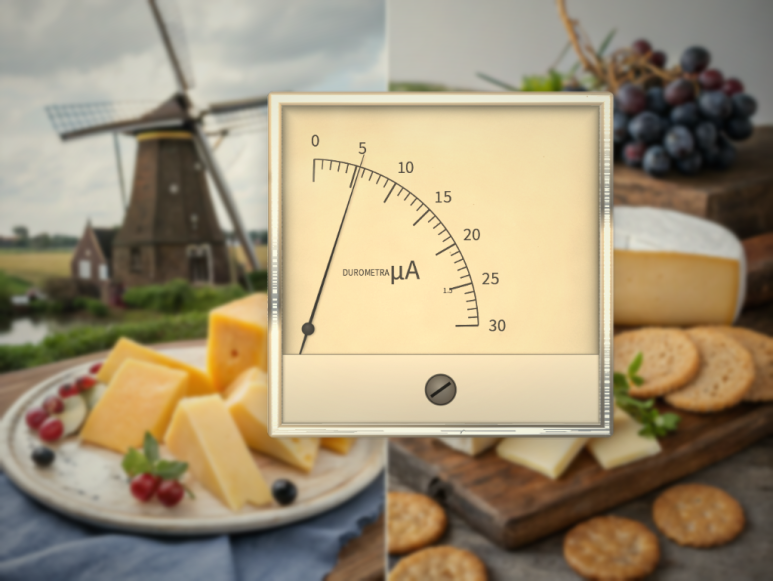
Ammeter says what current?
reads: 5.5 µA
